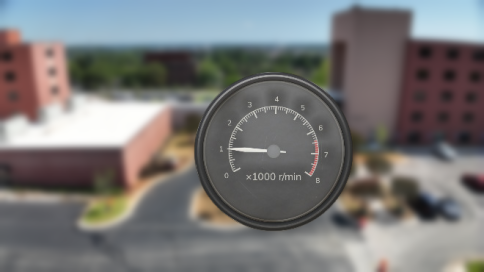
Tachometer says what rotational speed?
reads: 1000 rpm
